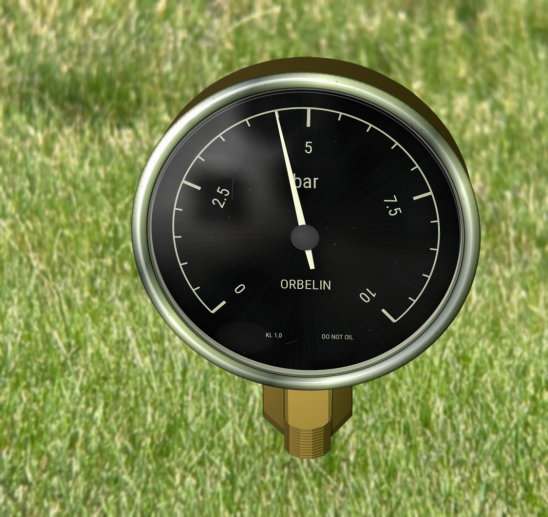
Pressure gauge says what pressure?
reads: 4.5 bar
